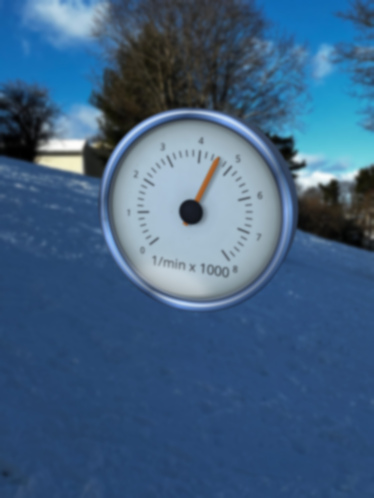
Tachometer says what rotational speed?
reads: 4600 rpm
